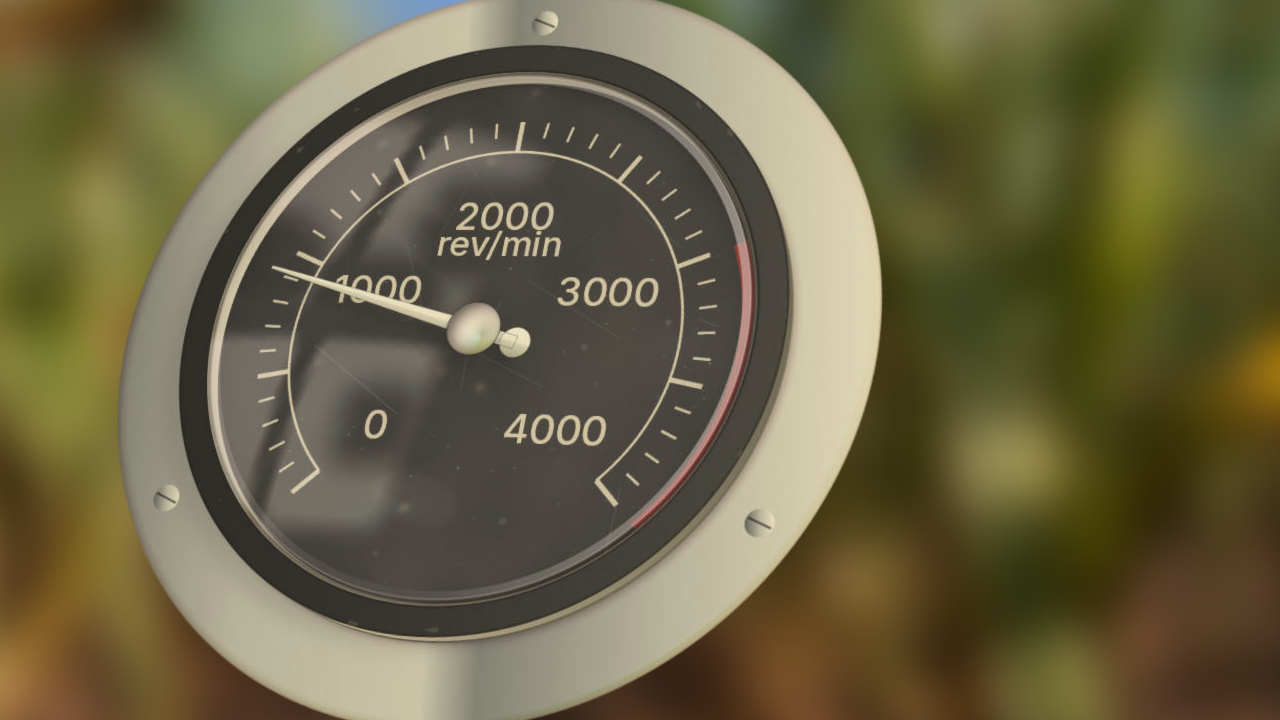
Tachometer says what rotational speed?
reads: 900 rpm
